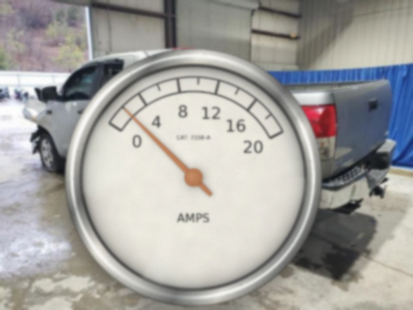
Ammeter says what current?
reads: 2 A
